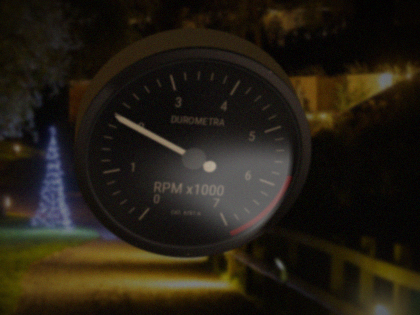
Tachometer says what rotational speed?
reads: 2000 rpm
